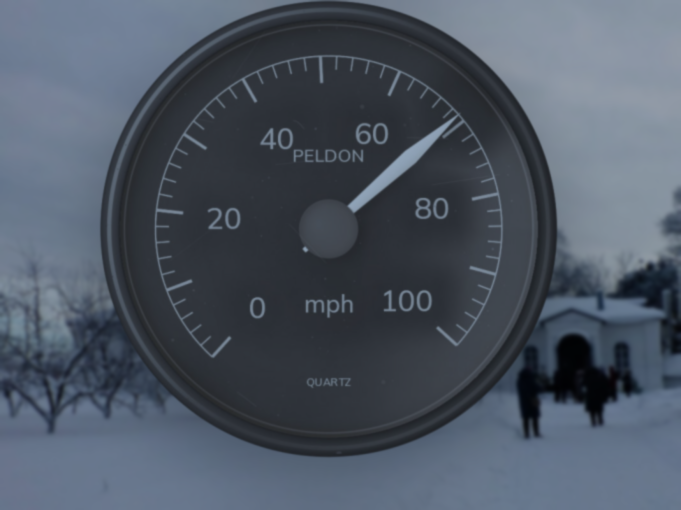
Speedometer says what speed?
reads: 69 mph
